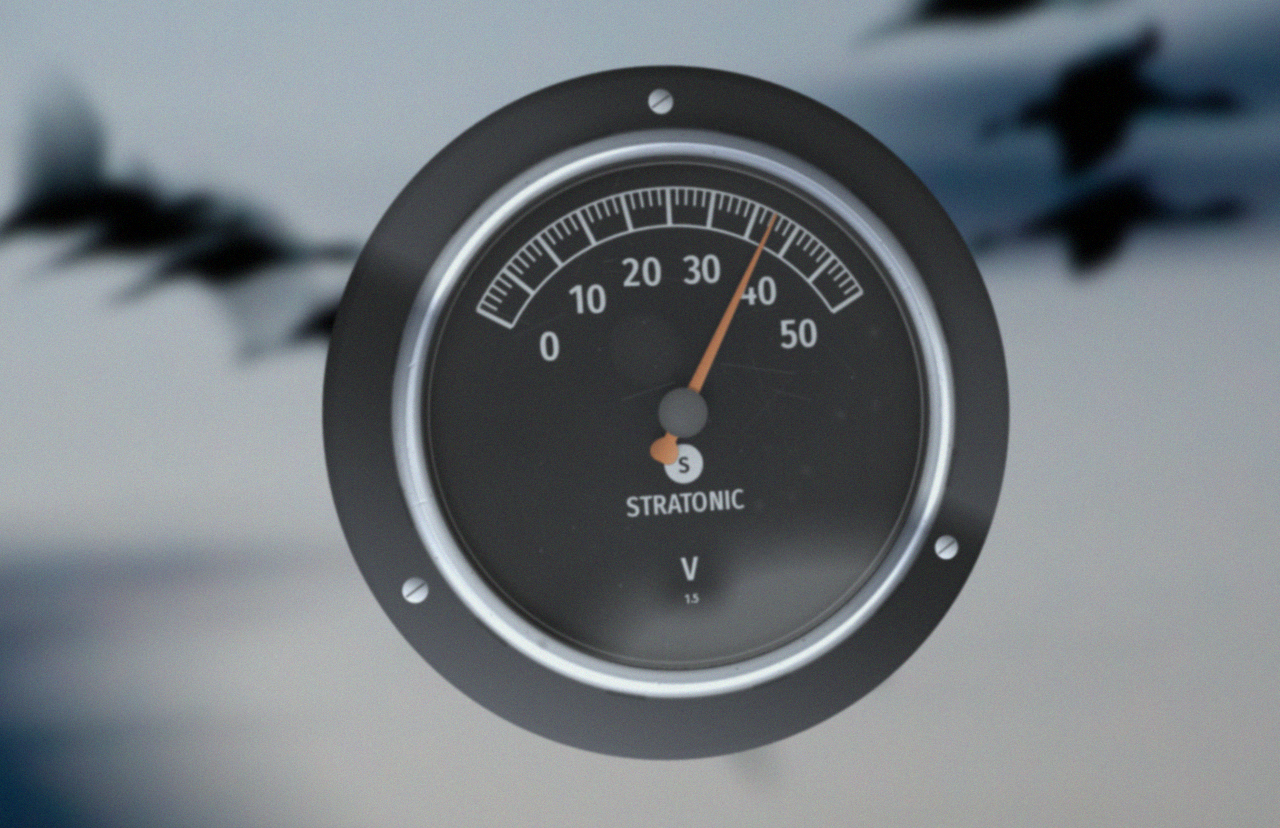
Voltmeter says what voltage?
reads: 37 V
